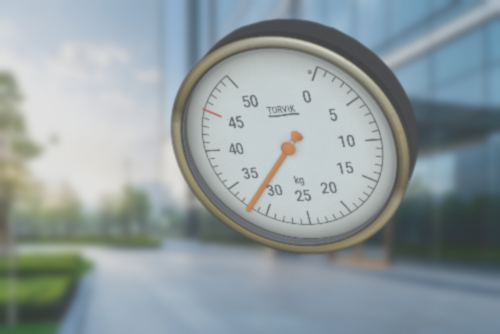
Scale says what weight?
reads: 32 kg
